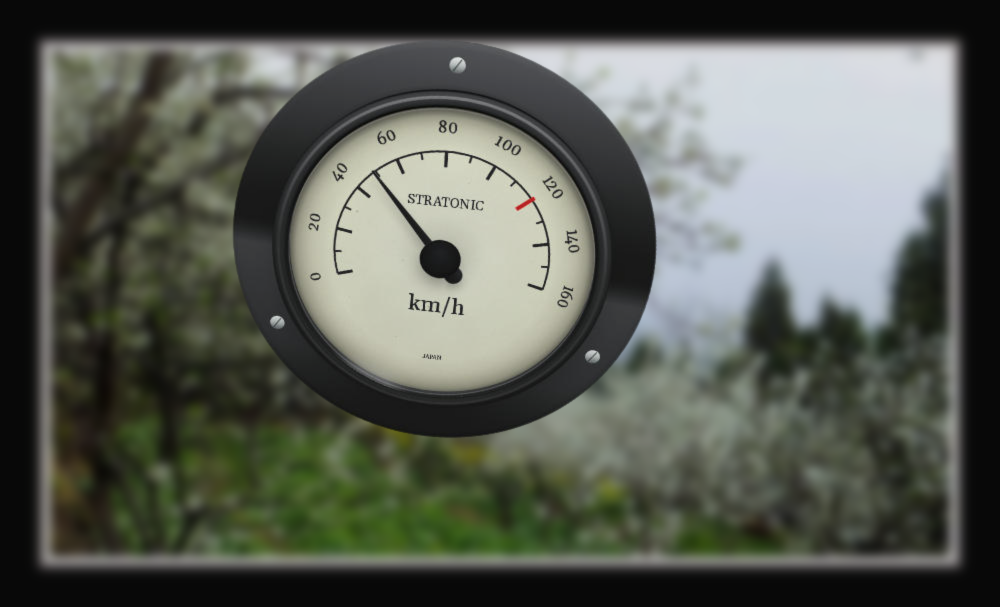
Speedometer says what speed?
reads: 50 km/h
